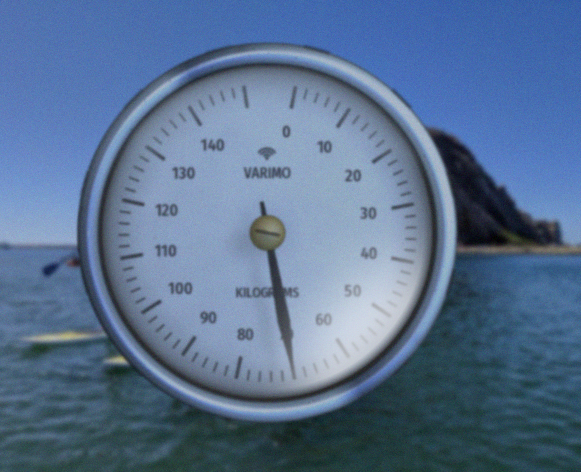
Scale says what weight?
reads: 70 kg
